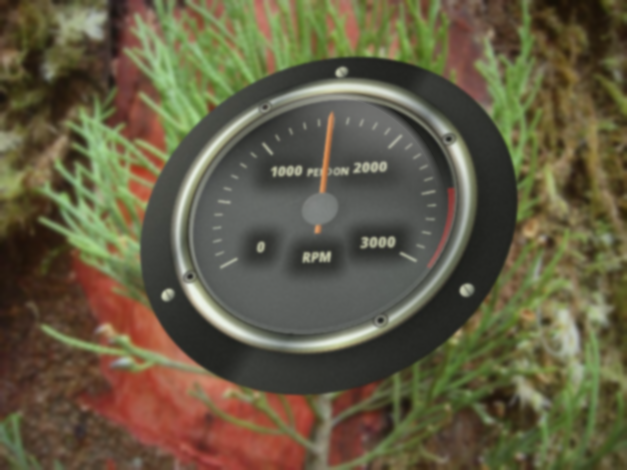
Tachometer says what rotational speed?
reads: 1500 rpm
